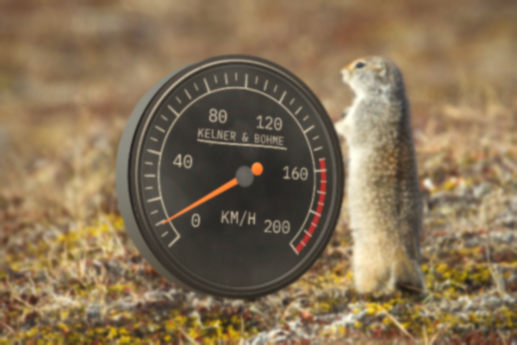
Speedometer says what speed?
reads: 10 km/h
